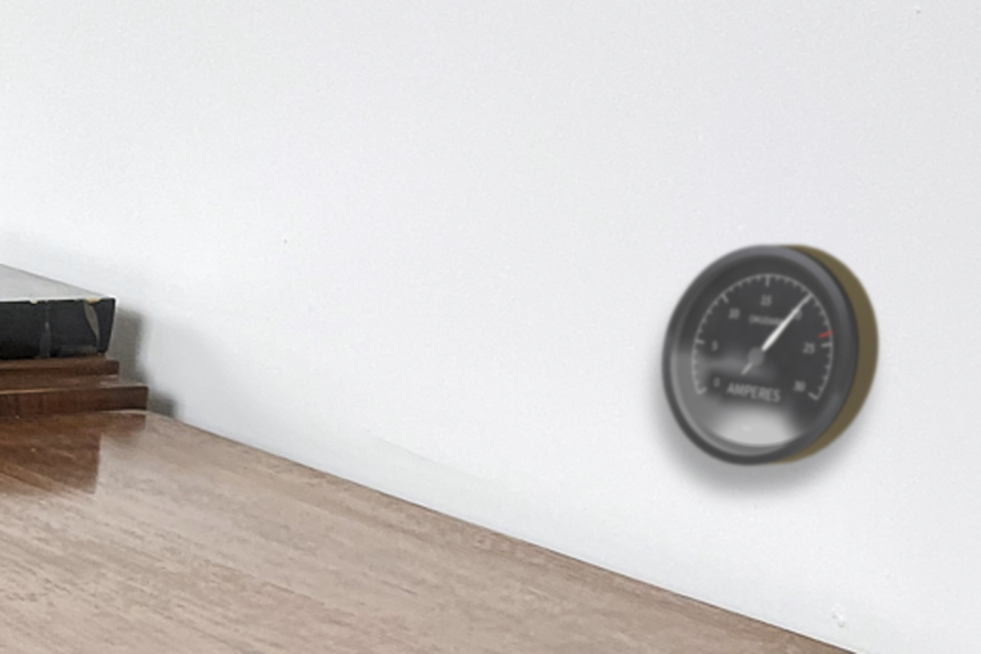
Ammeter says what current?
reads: 20 A
